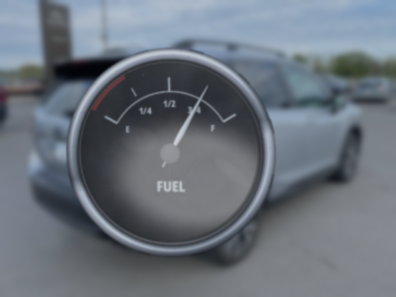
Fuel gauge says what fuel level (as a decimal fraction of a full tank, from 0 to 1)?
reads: 0.75
